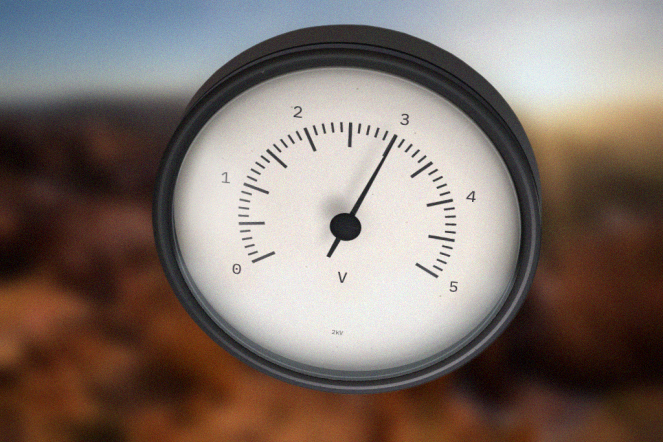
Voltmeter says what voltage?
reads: 3 V
